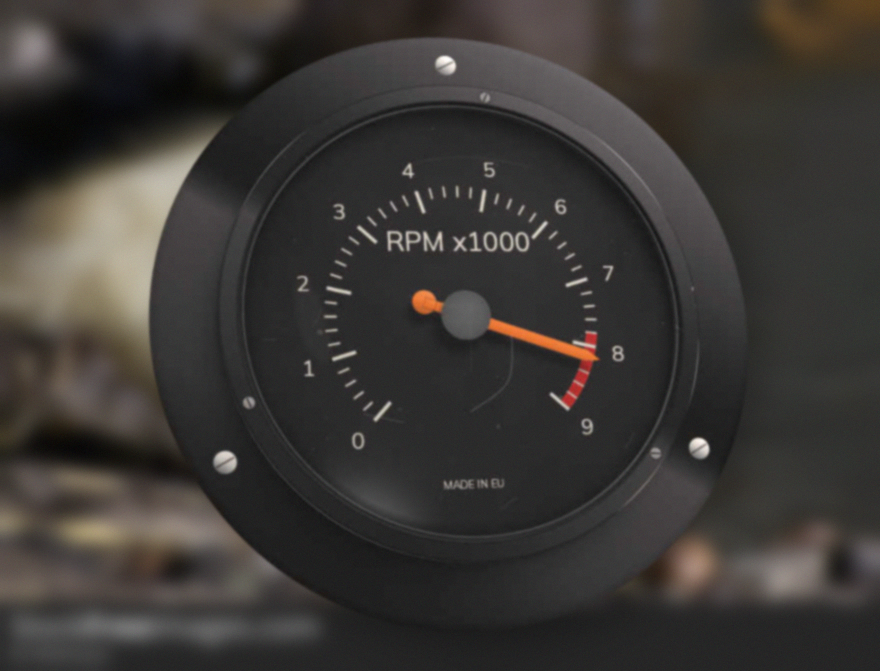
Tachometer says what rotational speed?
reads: 8200 rpm
